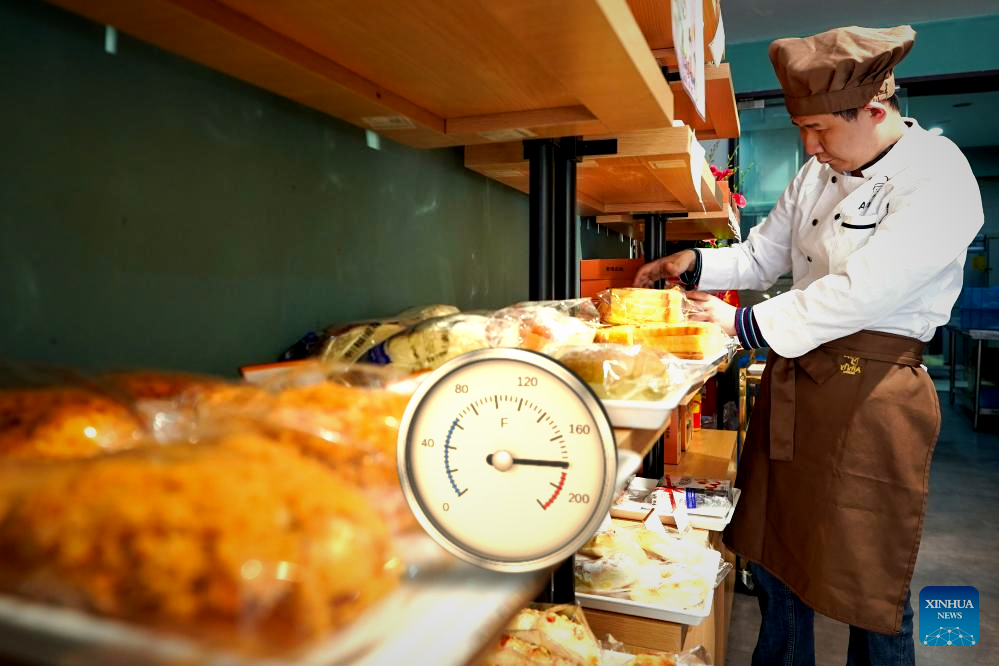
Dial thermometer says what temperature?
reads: 180 °F
